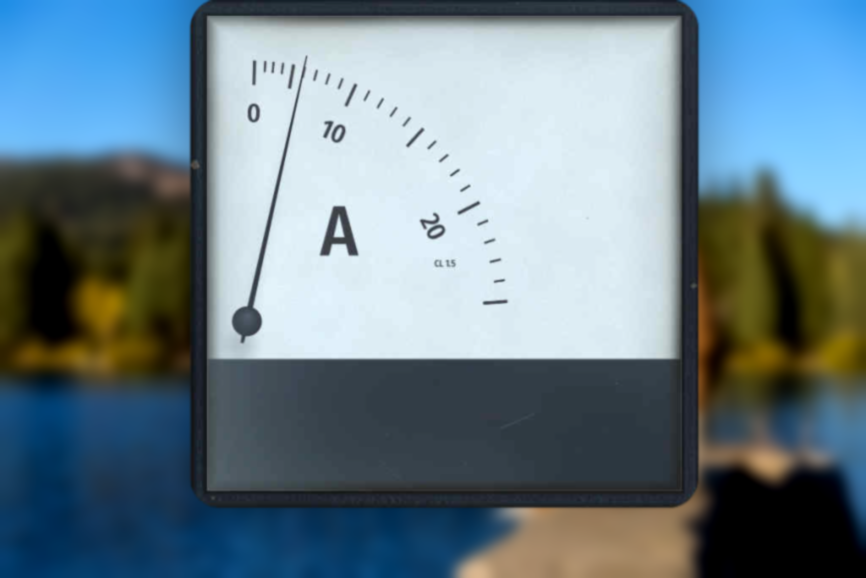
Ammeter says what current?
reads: 6 A
